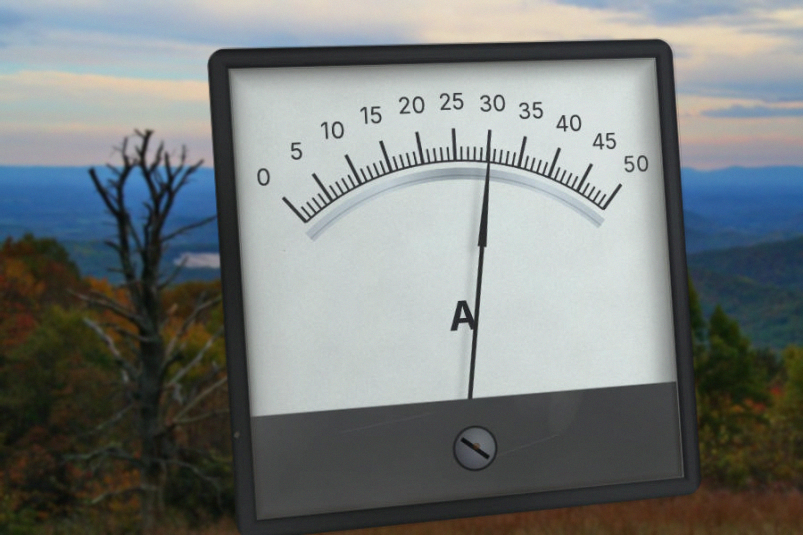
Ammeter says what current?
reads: 30 A
